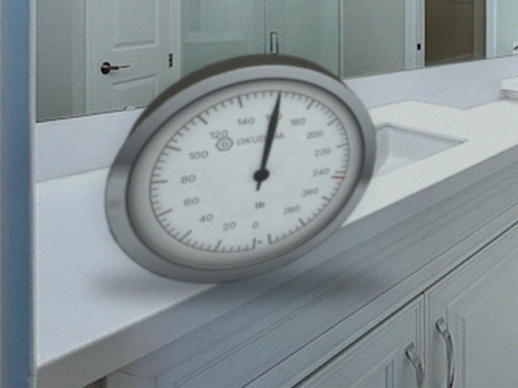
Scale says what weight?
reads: 160 lb
